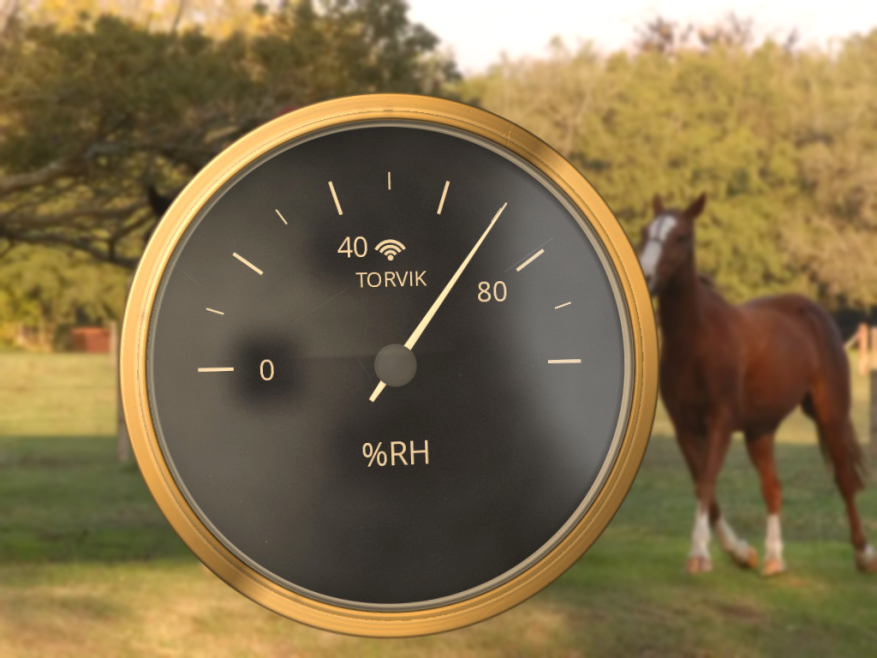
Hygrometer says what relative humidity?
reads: 70 %
